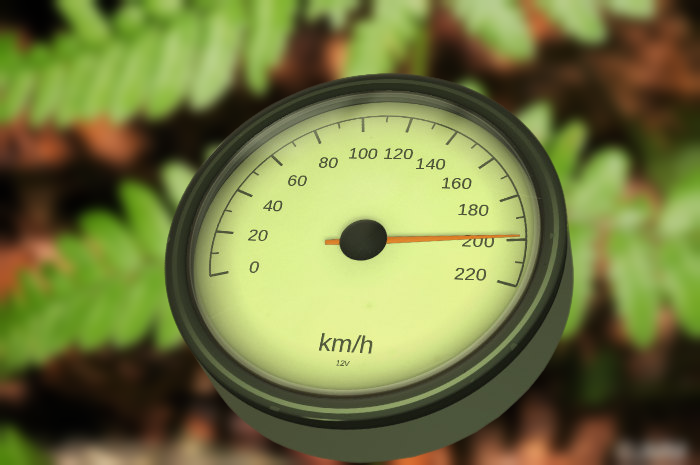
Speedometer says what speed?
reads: 200 km/h
